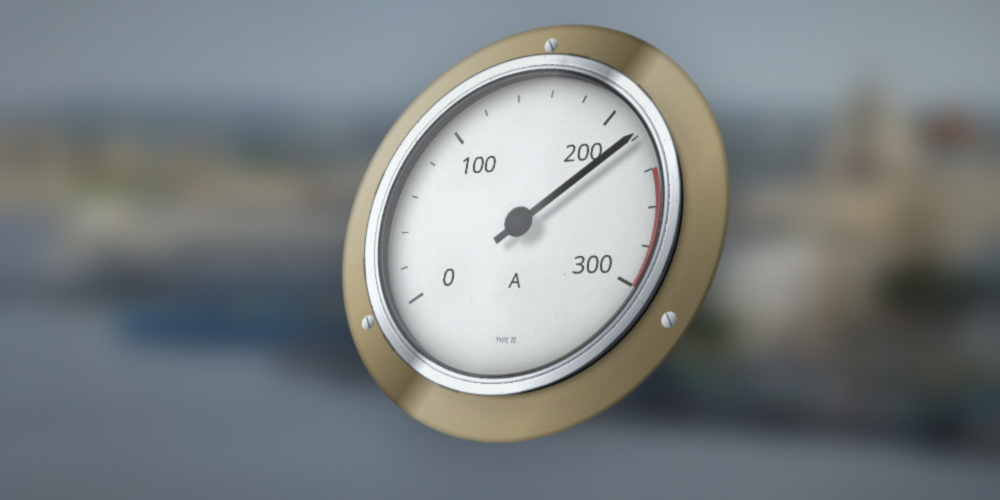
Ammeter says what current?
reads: 220 A
